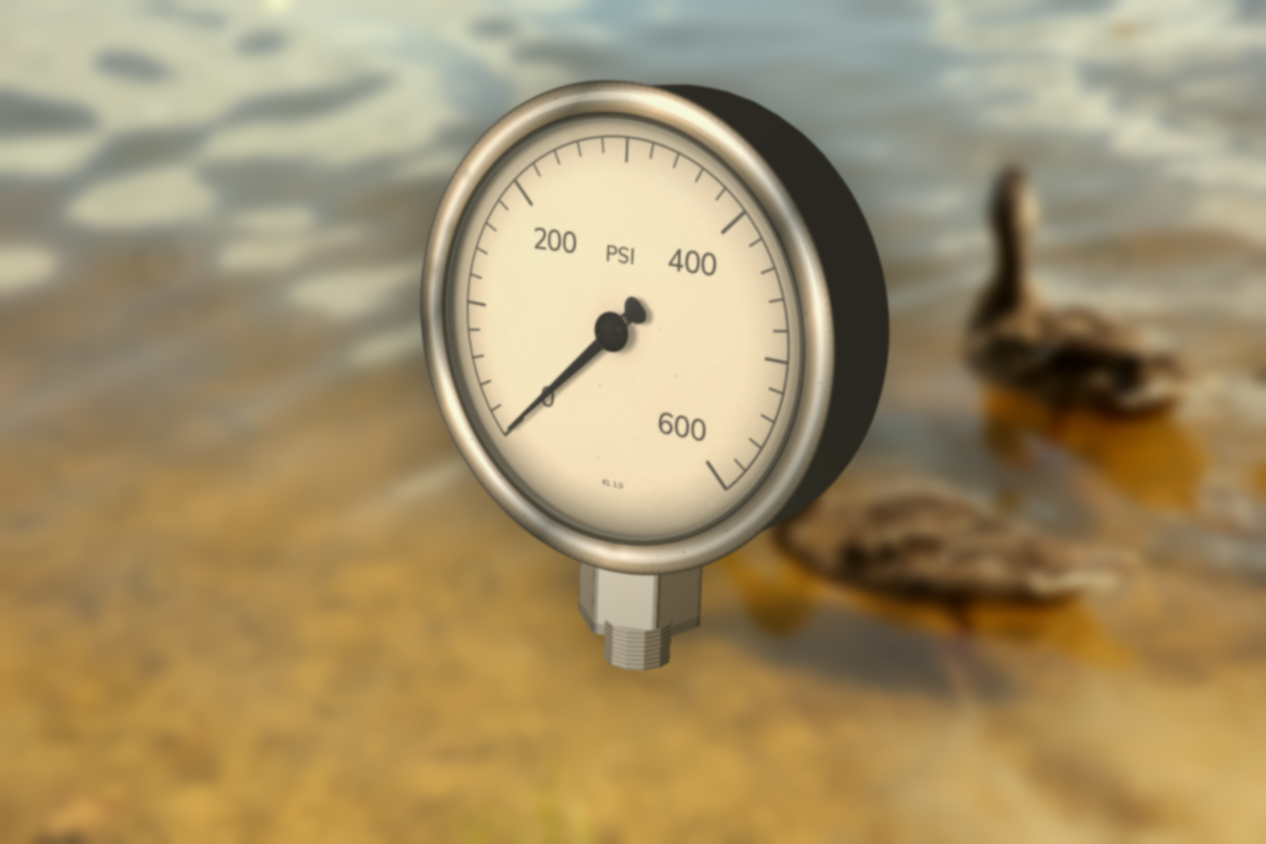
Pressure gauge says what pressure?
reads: 0 psi
